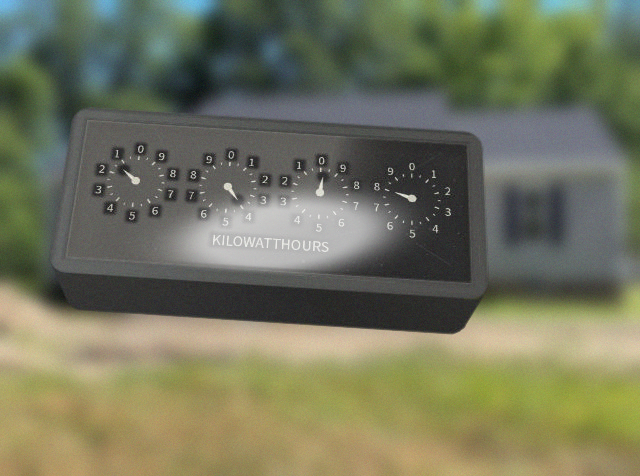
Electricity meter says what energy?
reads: 1398 kWh
